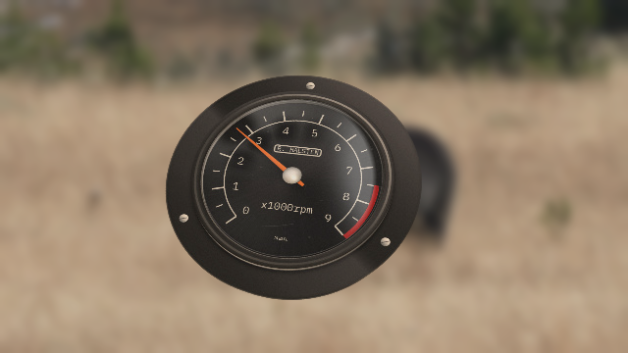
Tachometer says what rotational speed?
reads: 2750 rpm
